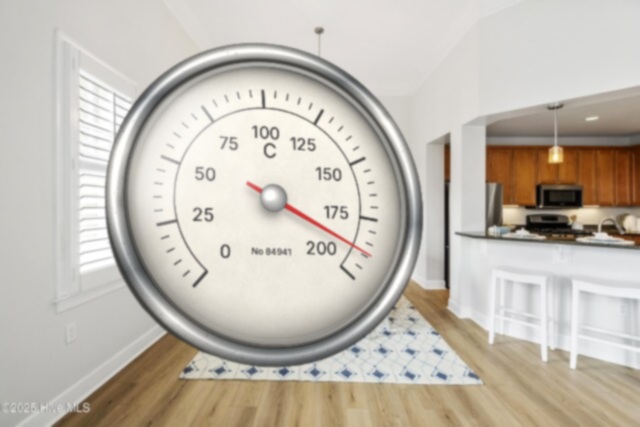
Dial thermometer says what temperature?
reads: 190 °C
